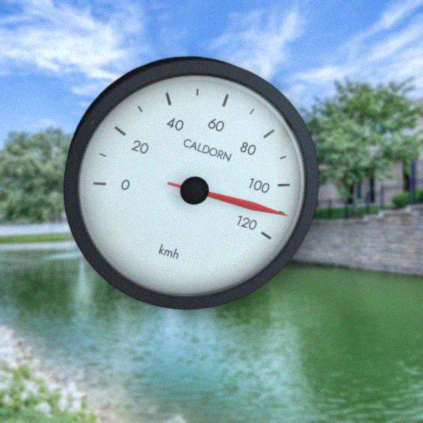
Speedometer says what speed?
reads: 110 km/h
